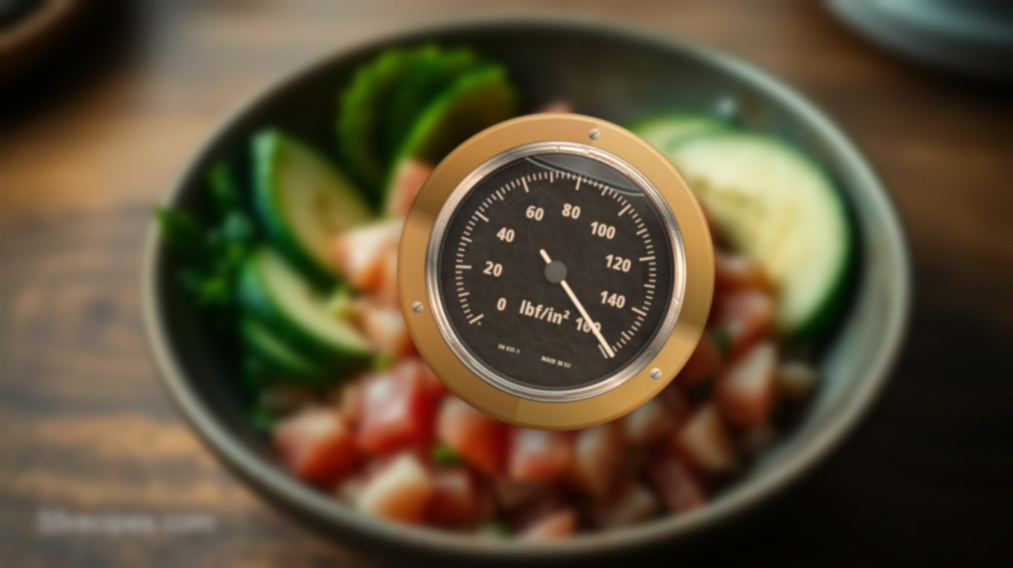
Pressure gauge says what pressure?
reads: 158 psi
